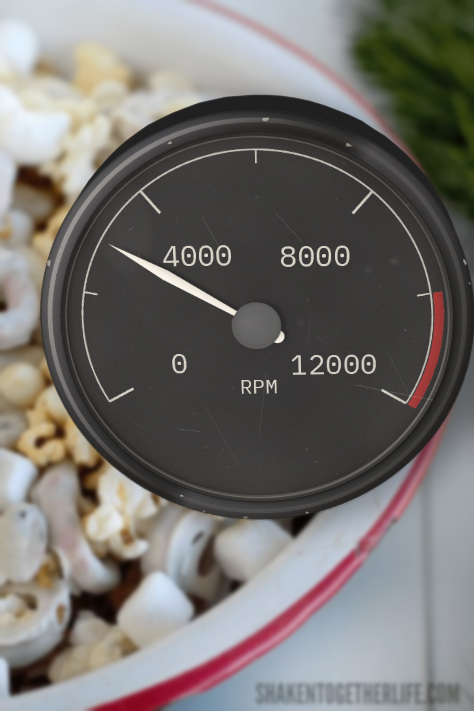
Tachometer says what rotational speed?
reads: 3000 rpm
